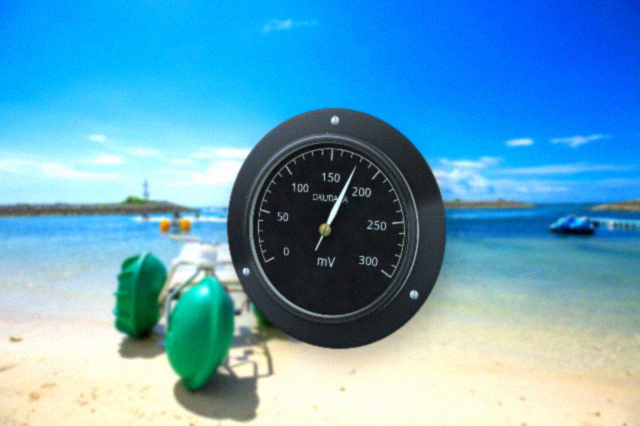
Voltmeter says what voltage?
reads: 180 mV
